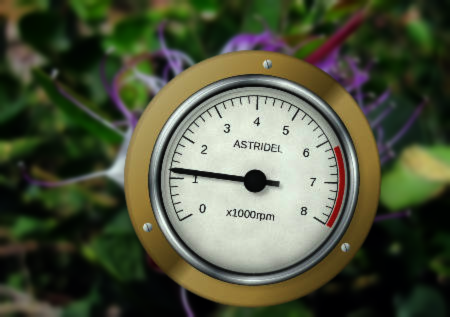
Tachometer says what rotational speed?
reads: 1200 rpm
